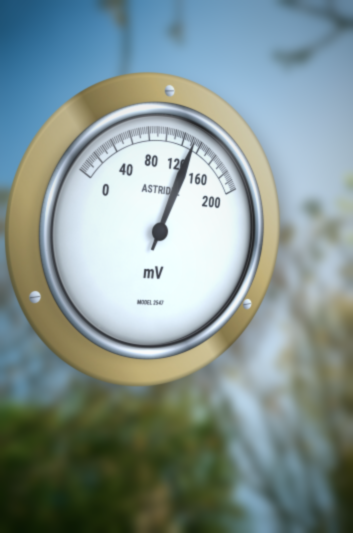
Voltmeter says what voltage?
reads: 130 mV
